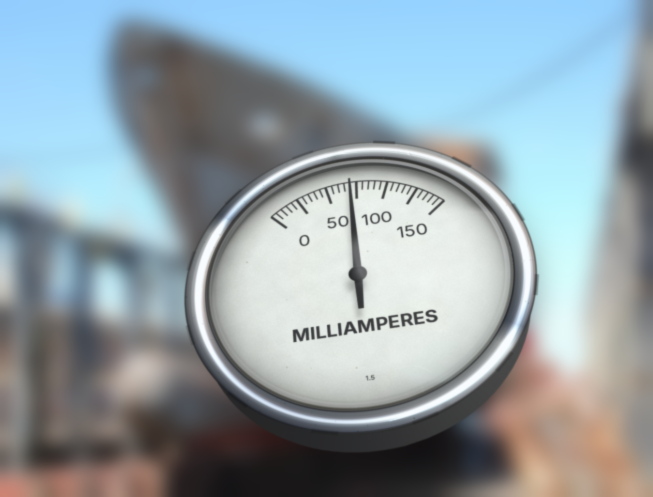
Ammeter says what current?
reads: 70 mA
